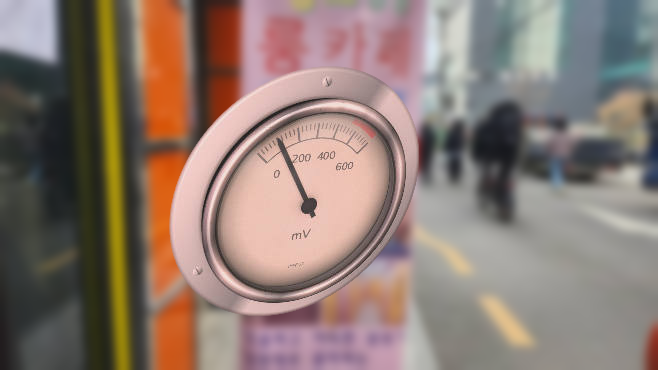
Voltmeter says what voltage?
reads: 100 mV
